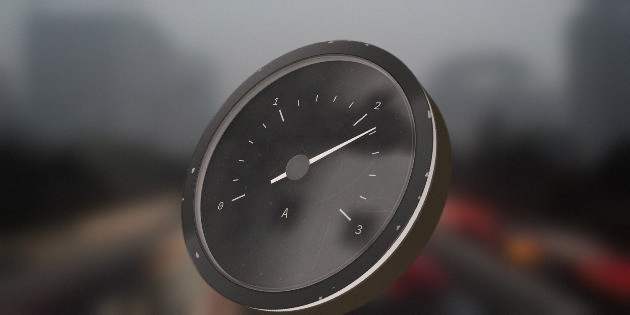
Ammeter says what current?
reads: 2.2 A
